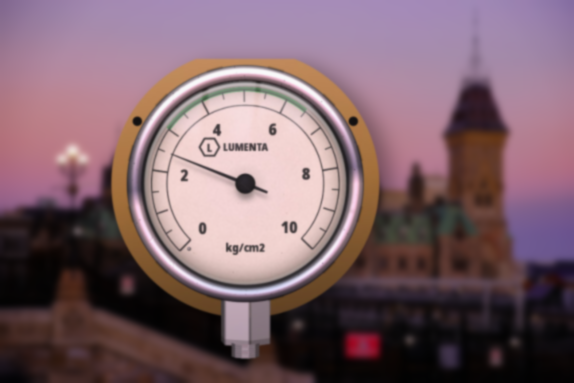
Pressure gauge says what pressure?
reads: 2.5 kg/cm²
